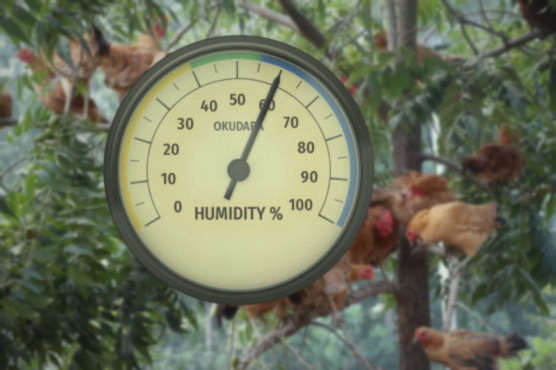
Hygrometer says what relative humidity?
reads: 60 %
